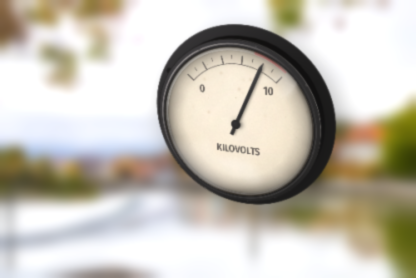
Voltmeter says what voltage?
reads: 8 kV
